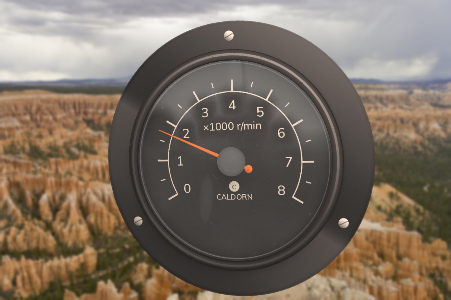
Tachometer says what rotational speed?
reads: 1750 rpm
